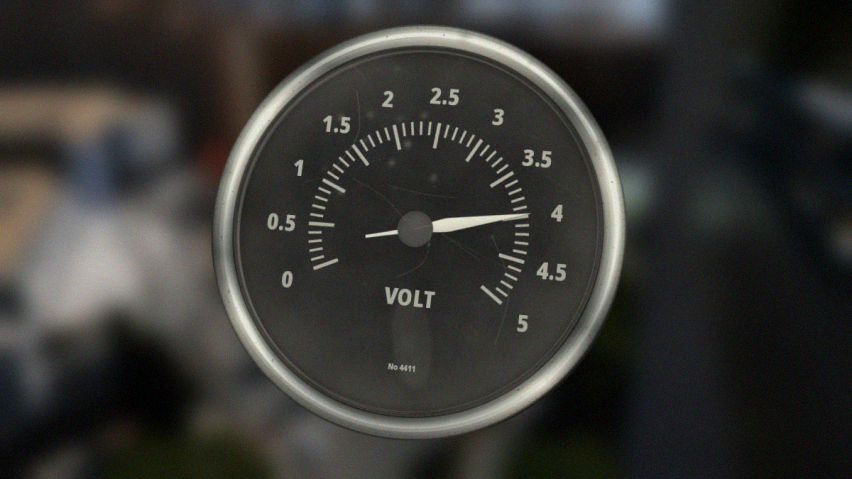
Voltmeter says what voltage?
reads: 4 V
